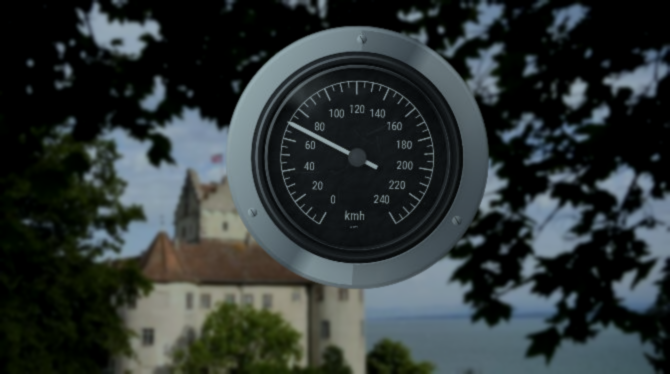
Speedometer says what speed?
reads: 70 km/h
